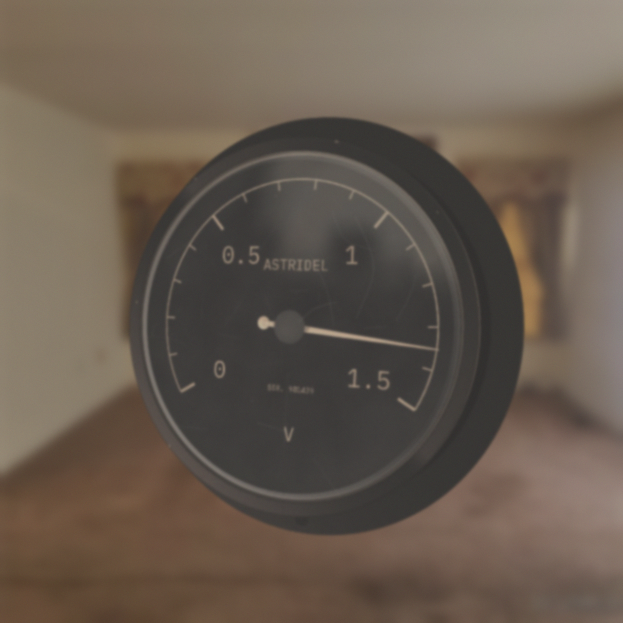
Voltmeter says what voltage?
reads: 1.35 V
